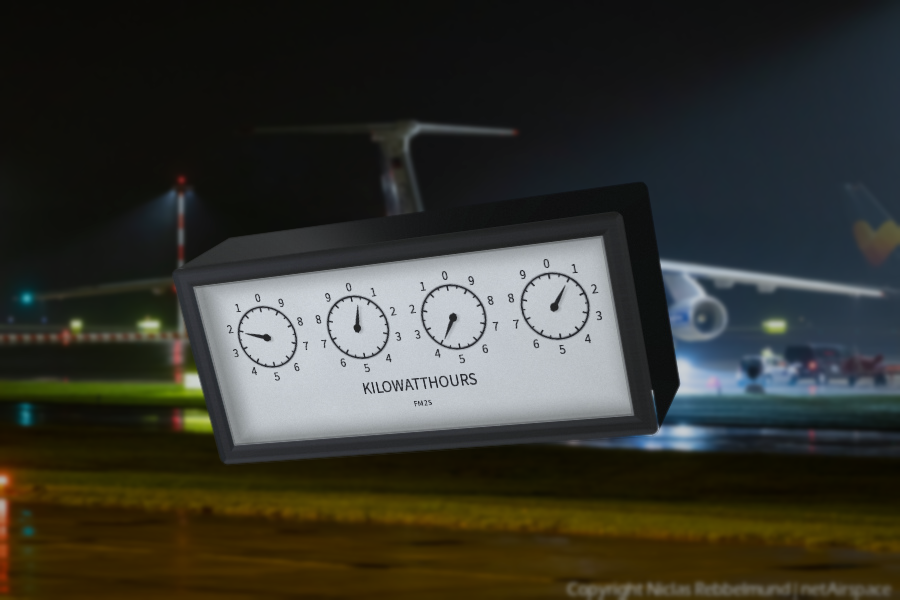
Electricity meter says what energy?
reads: 2041 kWh
